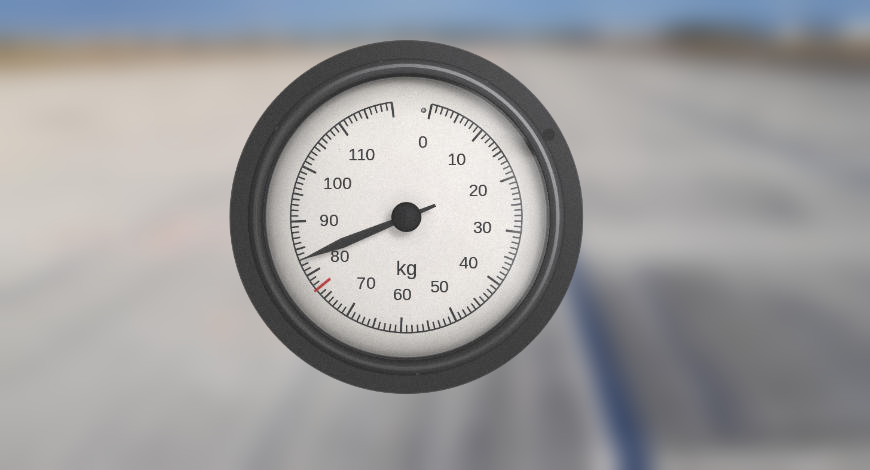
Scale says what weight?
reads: 83 kg
